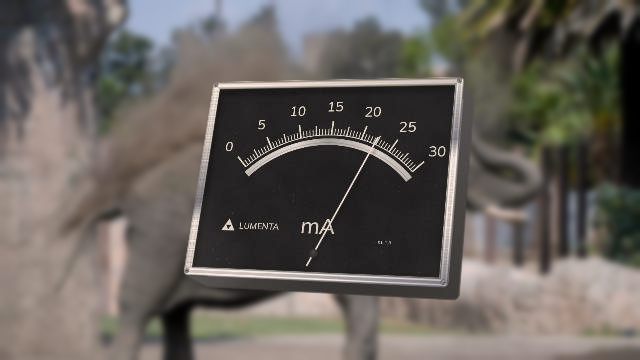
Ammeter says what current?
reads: 22.5 mA
